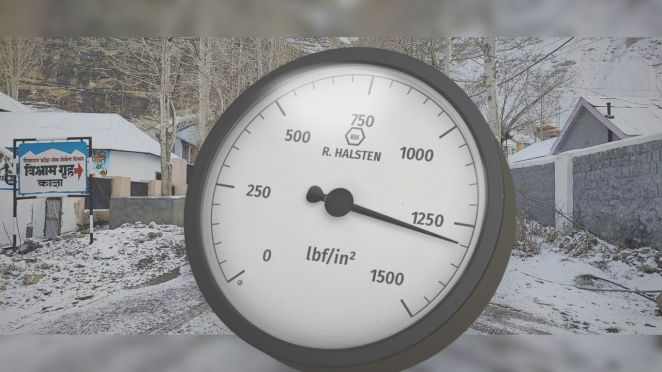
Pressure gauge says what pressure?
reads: 1300 psi
